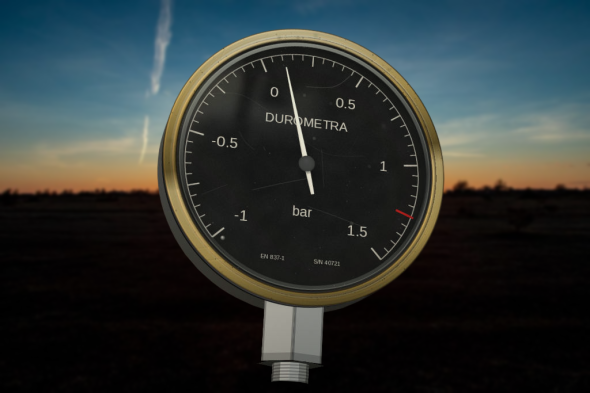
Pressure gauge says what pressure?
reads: 0.1 bar
